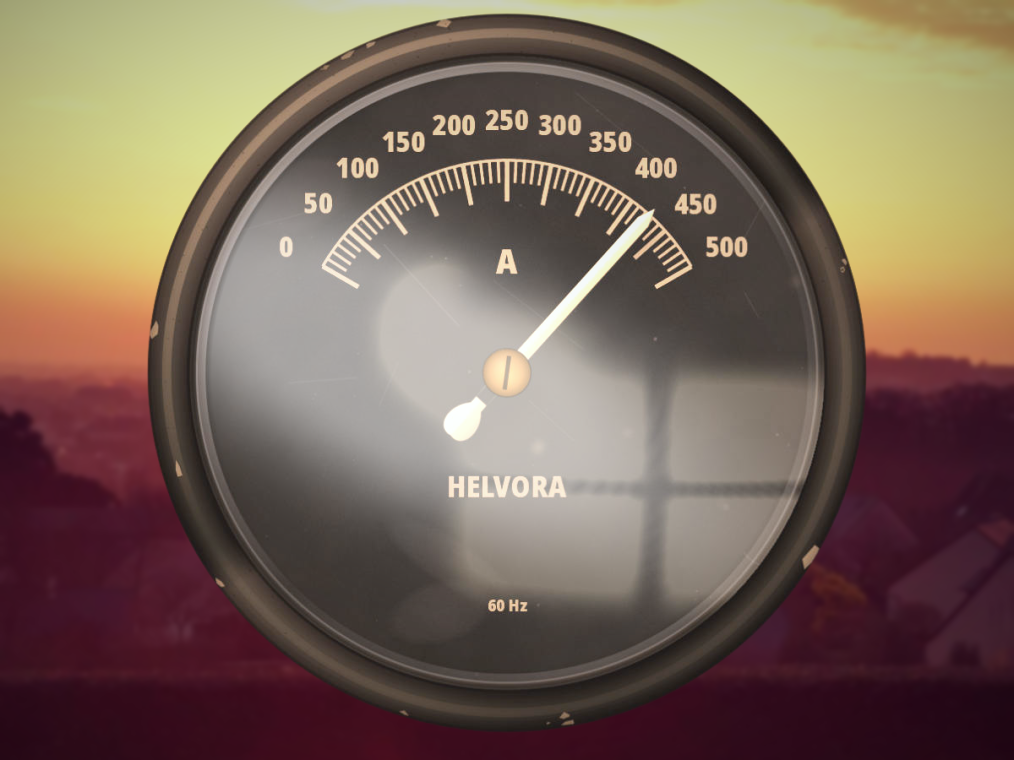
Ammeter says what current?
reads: 425 A
